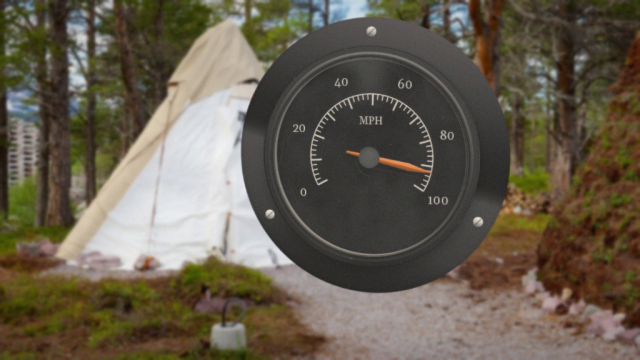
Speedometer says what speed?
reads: 92 mph
